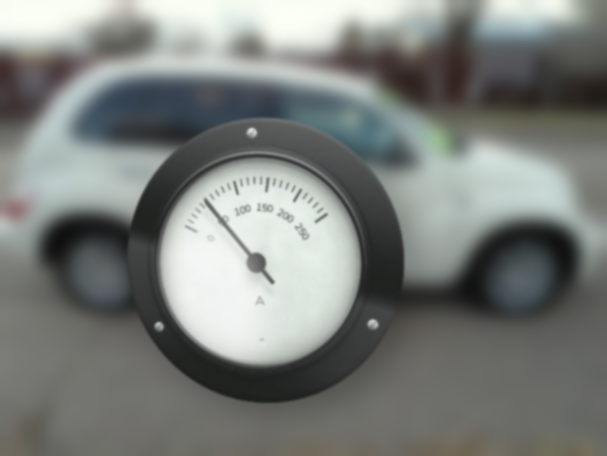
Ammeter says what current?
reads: 50 A
